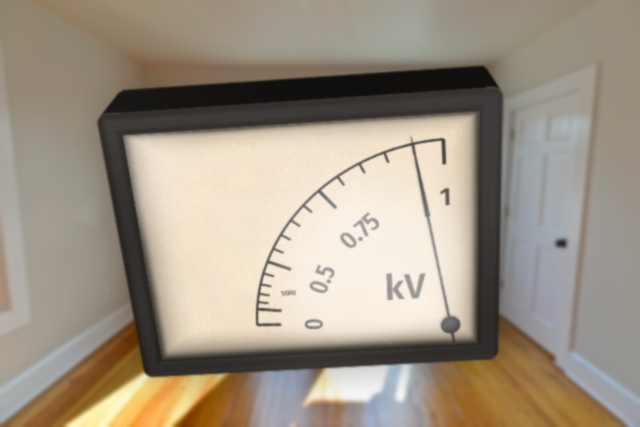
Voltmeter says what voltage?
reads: 0.95 kV
